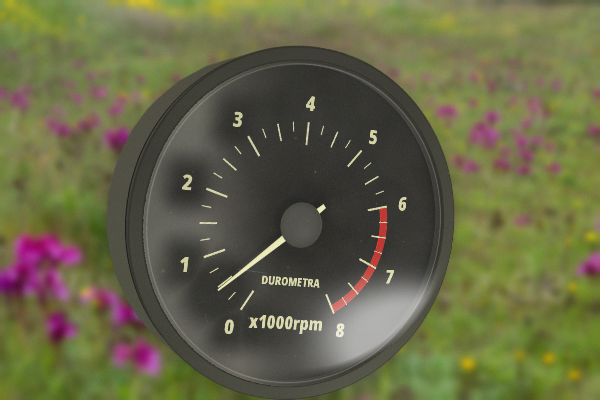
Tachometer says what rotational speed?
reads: 500 rpm
